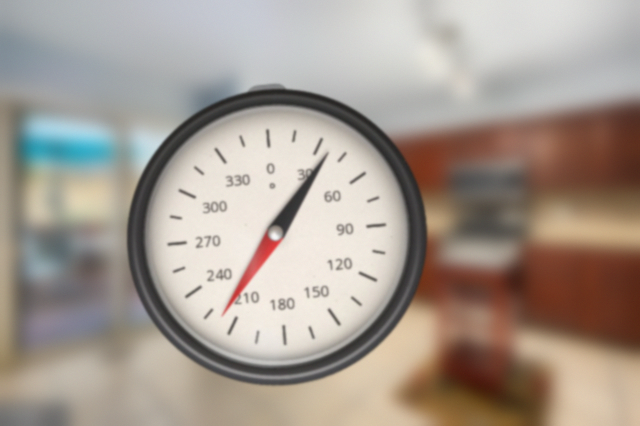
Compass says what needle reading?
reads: 217.5 °
